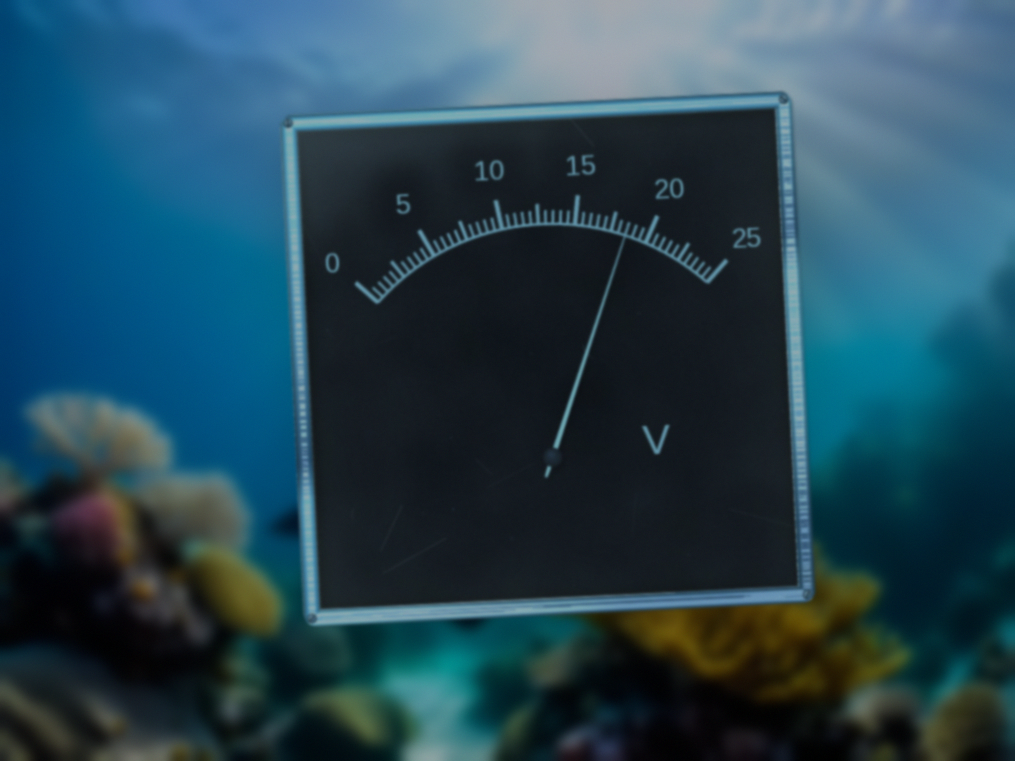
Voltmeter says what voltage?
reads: 18.5 V
